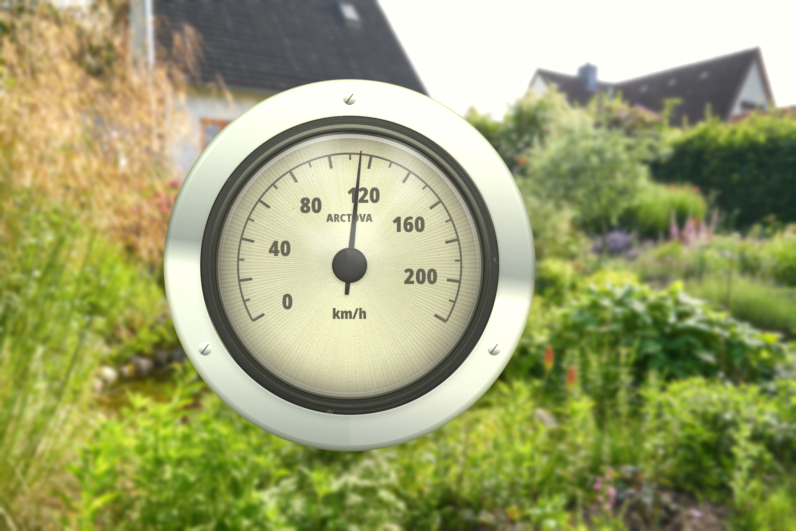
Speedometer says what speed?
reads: 115 km/h
